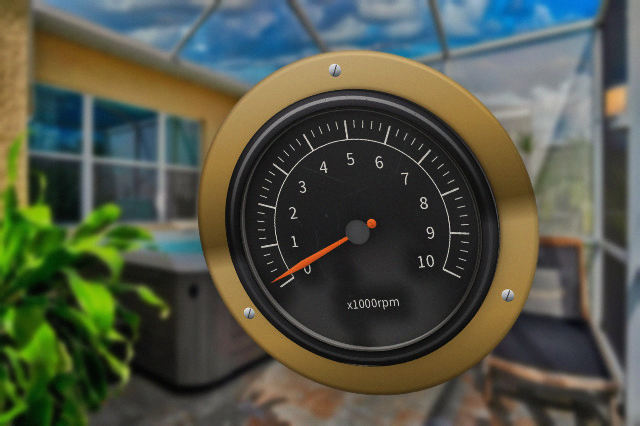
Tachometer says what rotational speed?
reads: 200 rpm
